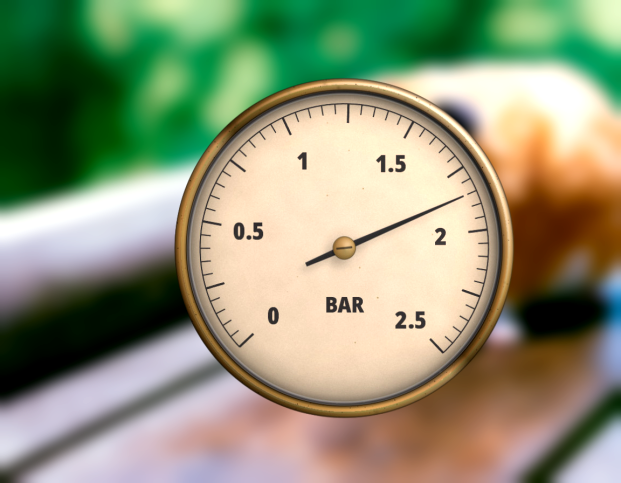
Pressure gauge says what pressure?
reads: 1.85 bar
